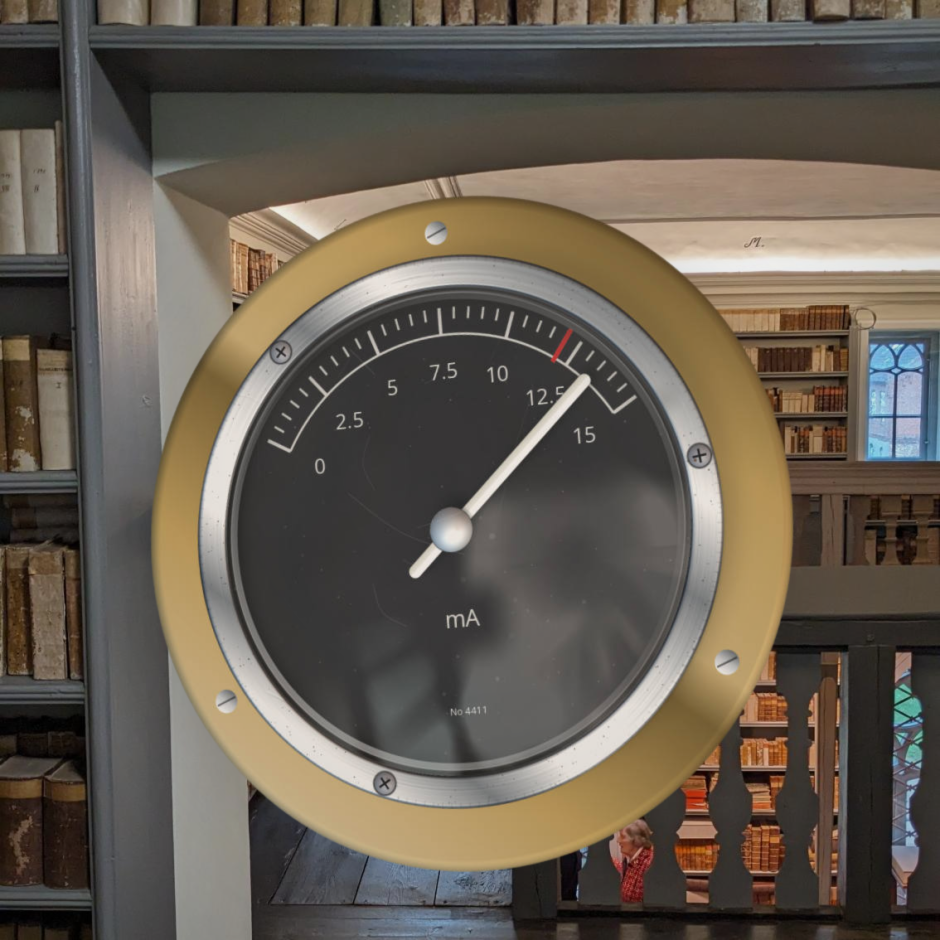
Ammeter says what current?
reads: 13.5 mA
